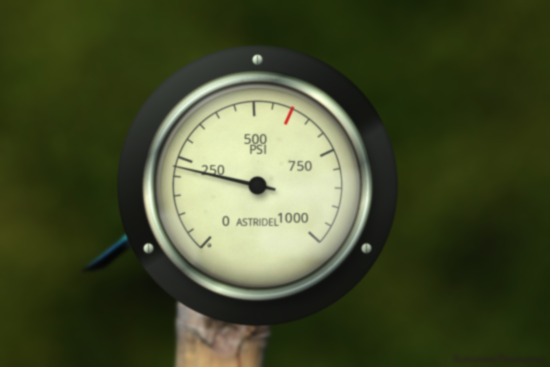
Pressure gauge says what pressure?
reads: 225 psi
